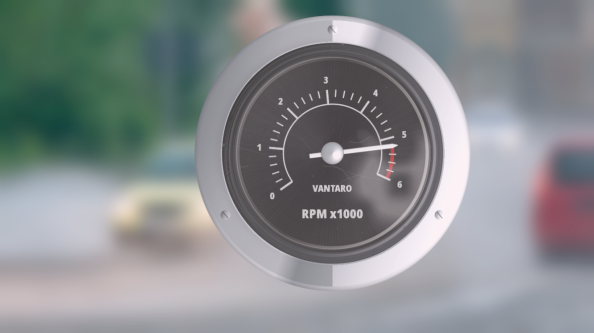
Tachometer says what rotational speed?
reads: 5200 rpm
